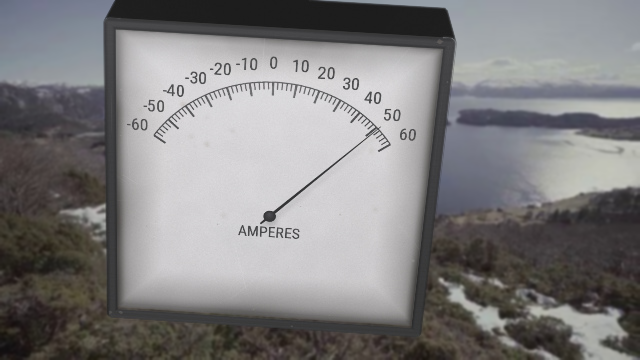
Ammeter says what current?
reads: 50 A
